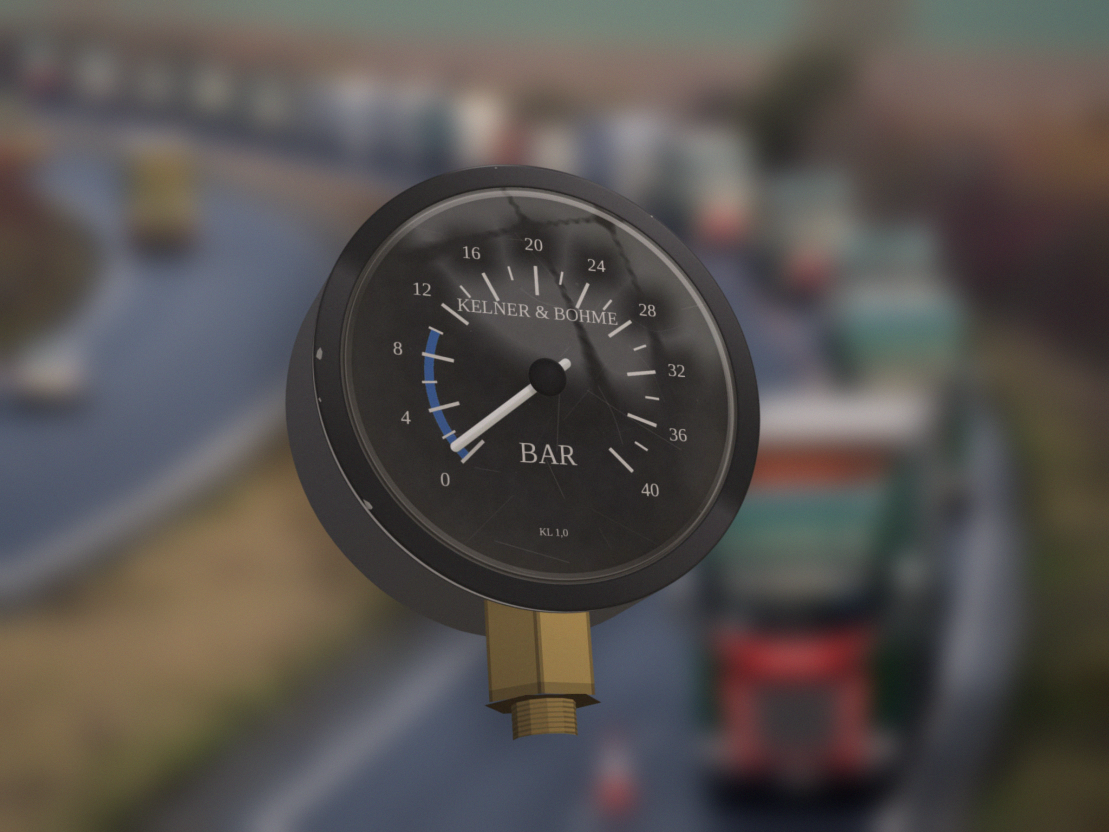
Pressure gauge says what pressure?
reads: 1 bar
